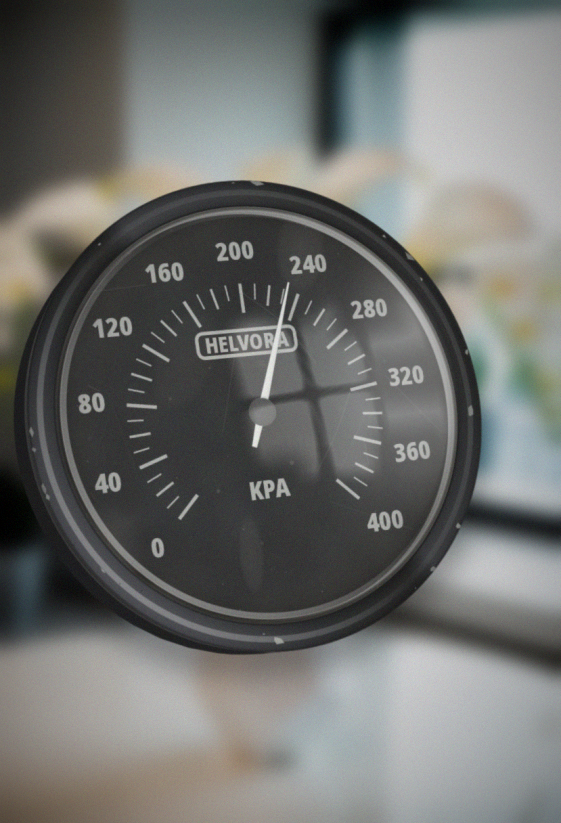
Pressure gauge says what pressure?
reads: 230 kPa
